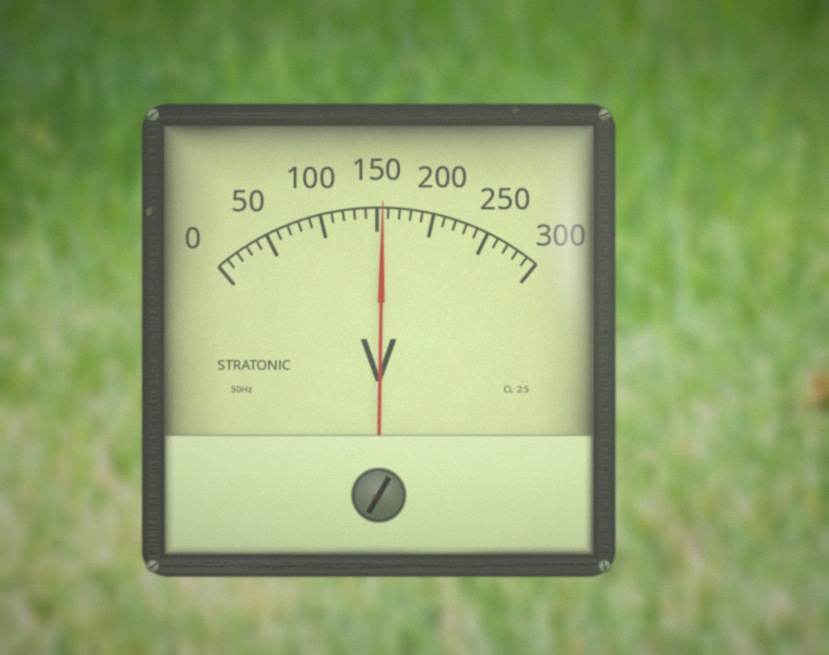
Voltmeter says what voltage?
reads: 155 V
